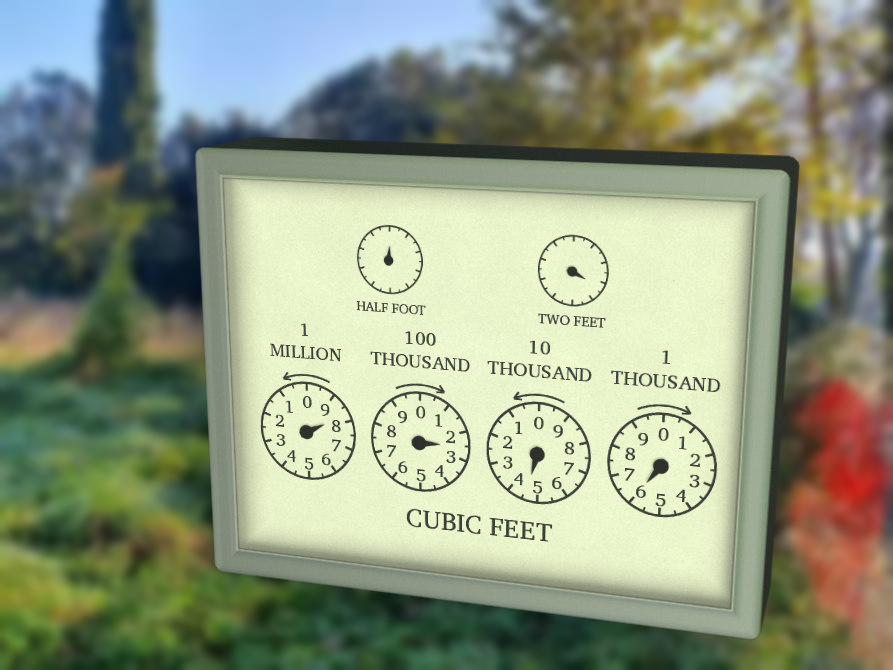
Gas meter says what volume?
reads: 824600 ft³
